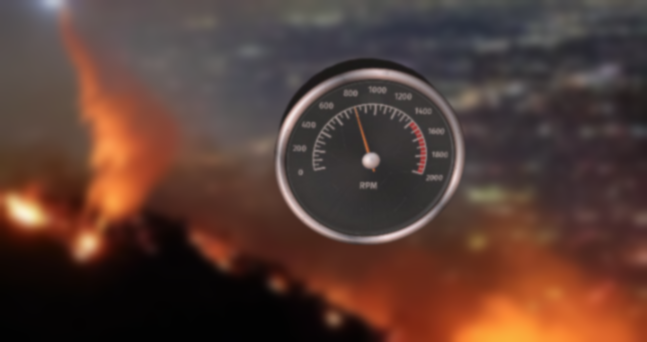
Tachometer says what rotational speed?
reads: 800 rpm
